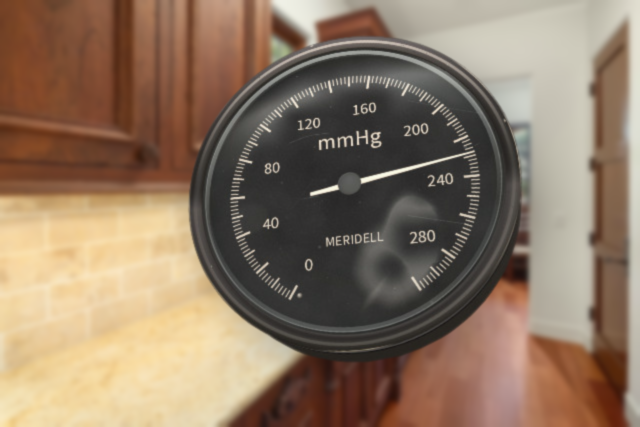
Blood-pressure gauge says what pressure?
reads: 230 mmHg
